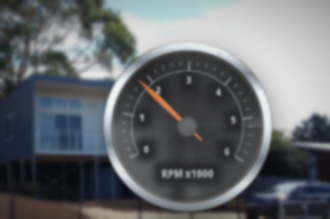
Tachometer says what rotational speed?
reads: 1800 rpm
